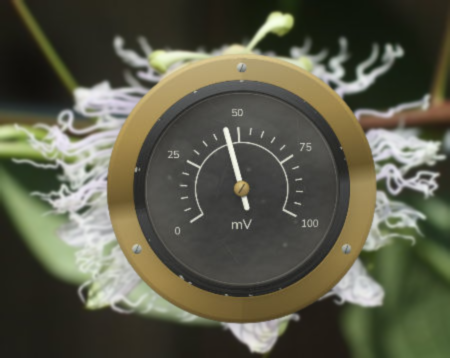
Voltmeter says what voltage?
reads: 45 mV
